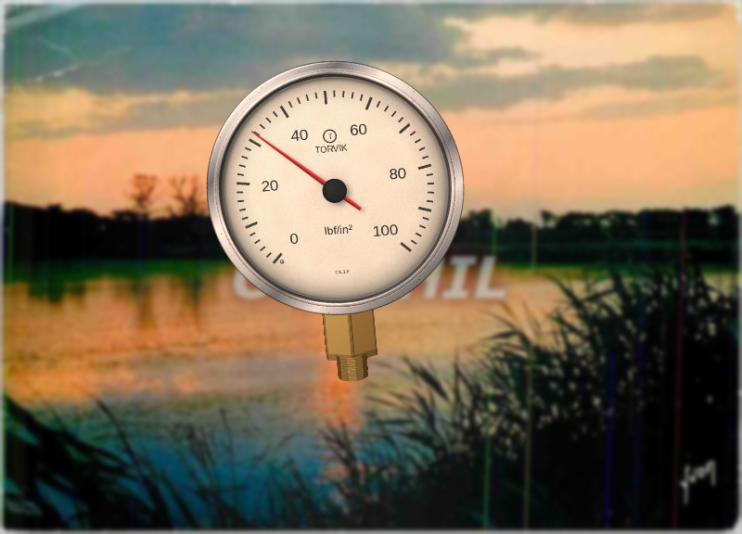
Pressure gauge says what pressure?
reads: 32 psi
